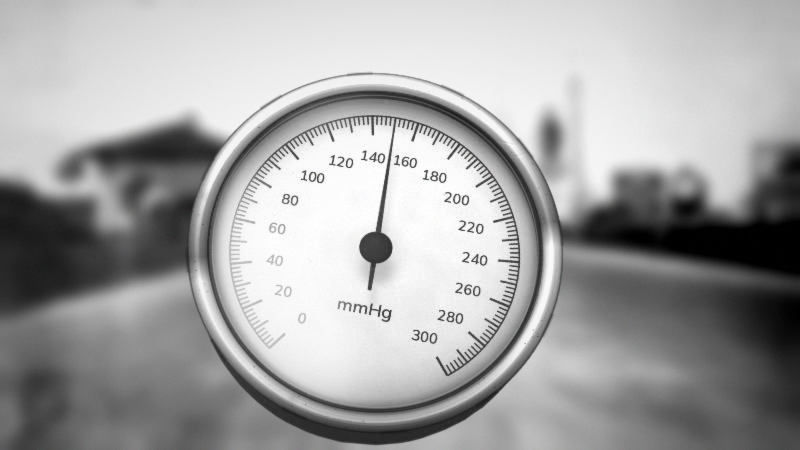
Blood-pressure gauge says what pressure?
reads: 150 mmHg
